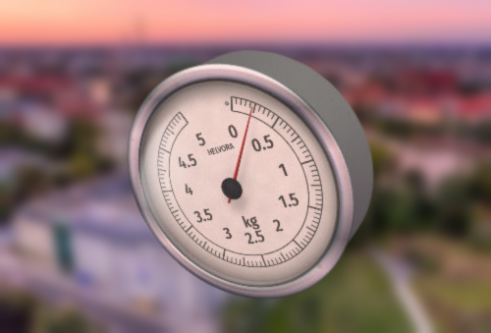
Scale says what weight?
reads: 0.25 kg
